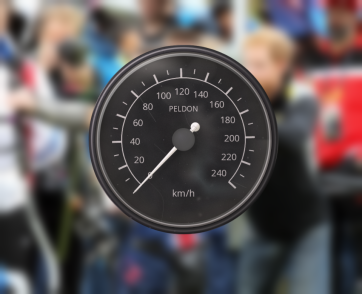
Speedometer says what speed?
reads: 0 km/h
